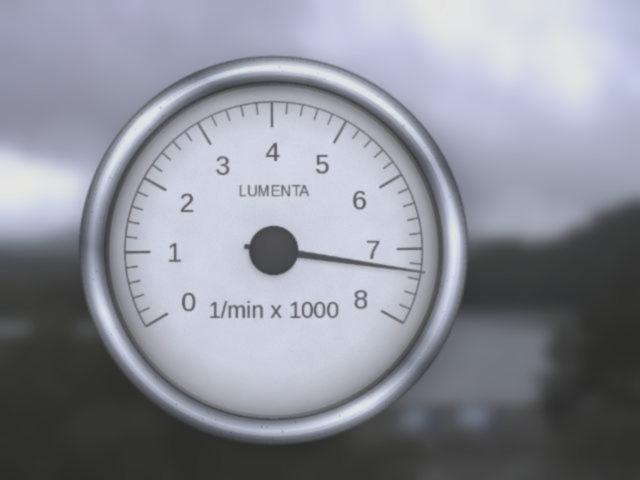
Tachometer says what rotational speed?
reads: 7300 rpm
